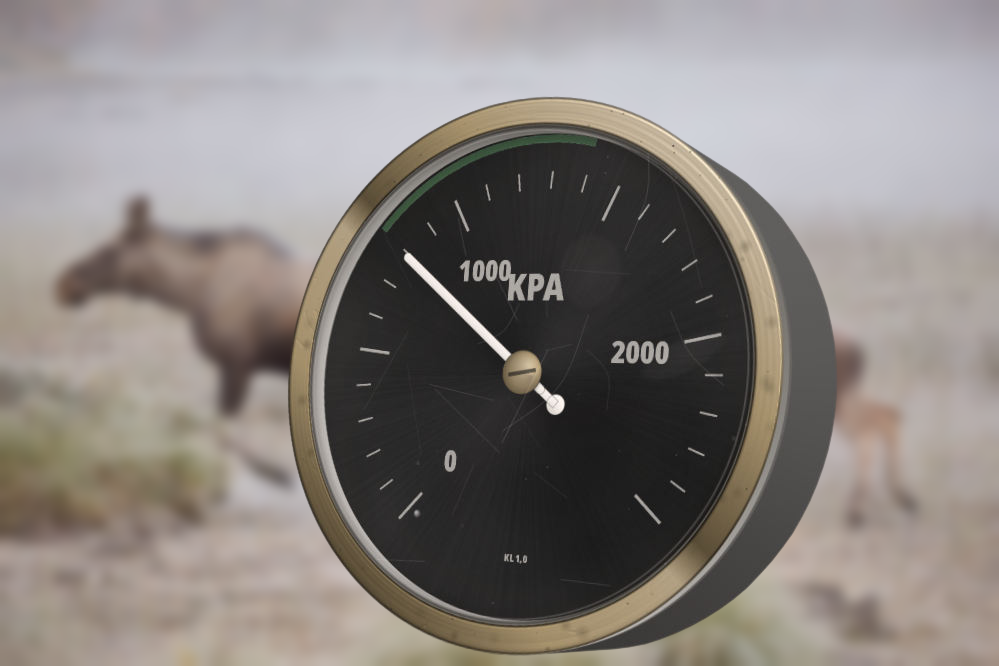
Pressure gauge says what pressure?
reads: 800 kPa
